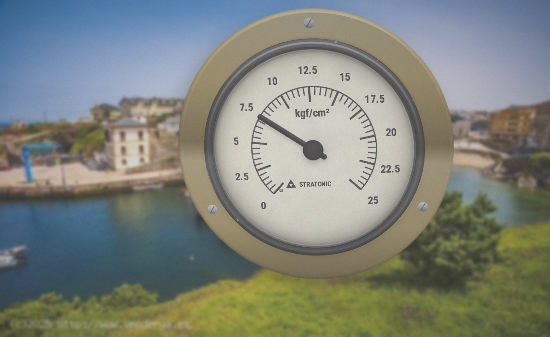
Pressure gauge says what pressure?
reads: 7.5 kg/cm²
